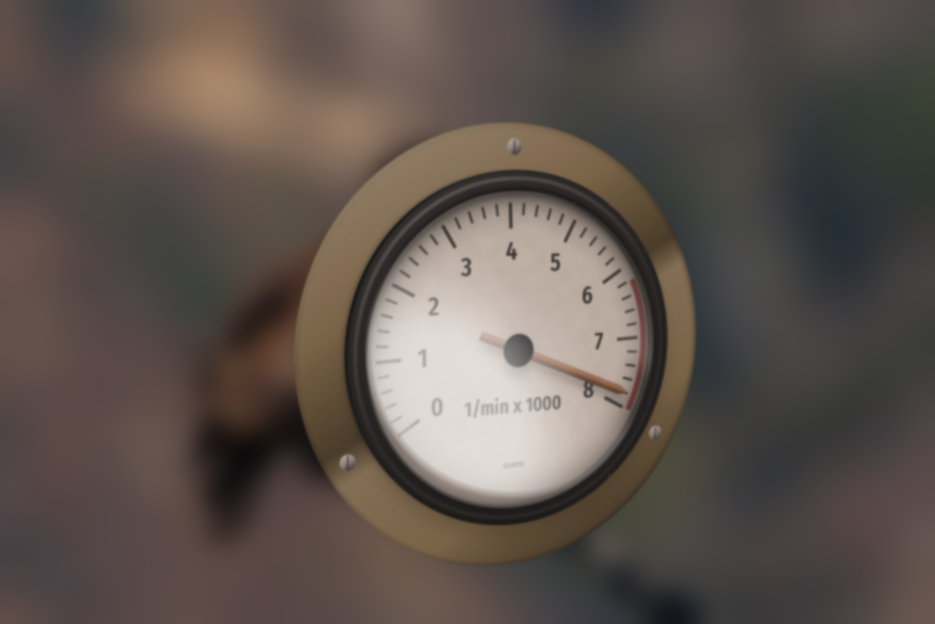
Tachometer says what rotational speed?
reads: 7800 rpm
